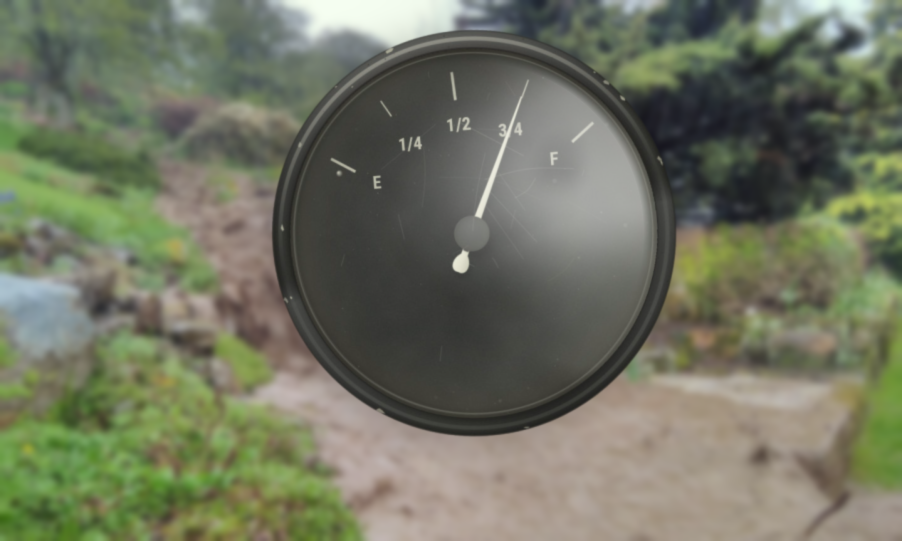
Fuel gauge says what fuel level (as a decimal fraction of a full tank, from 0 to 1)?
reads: 0.75
